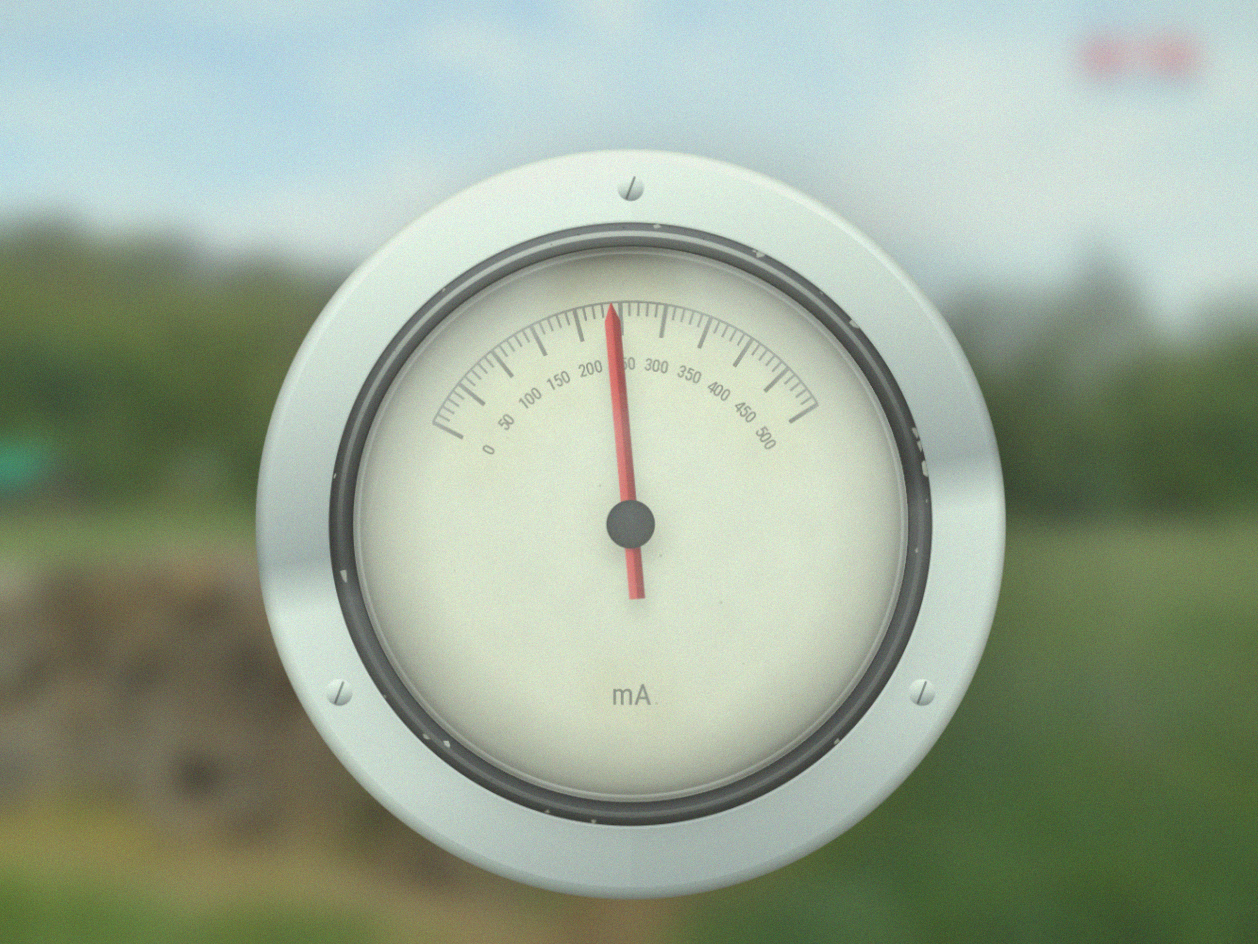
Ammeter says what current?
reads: 240 mA
